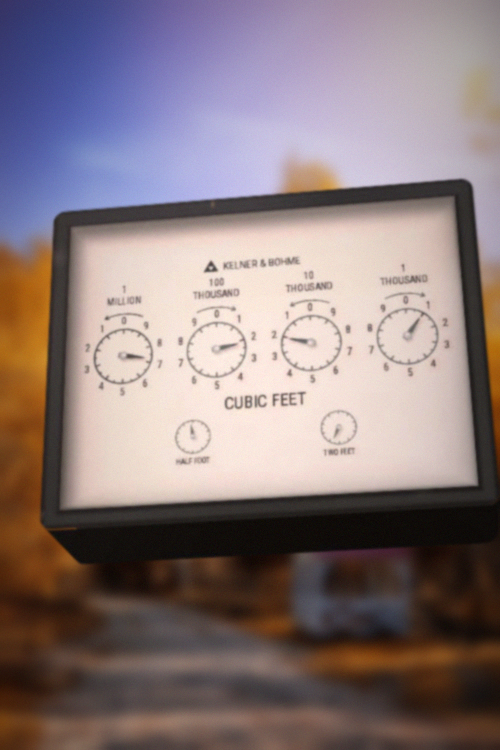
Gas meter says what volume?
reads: 722100 ft³
